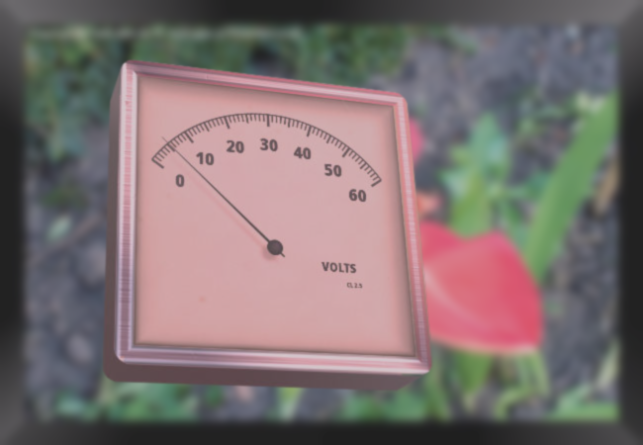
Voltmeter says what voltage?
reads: 5 V
